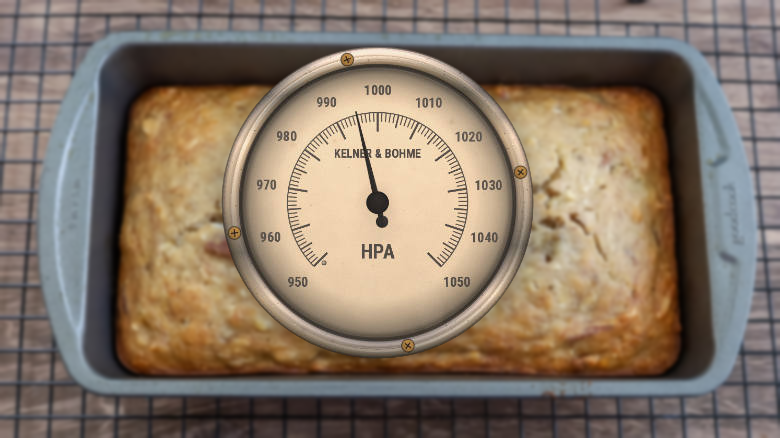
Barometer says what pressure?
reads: 995 hPa
